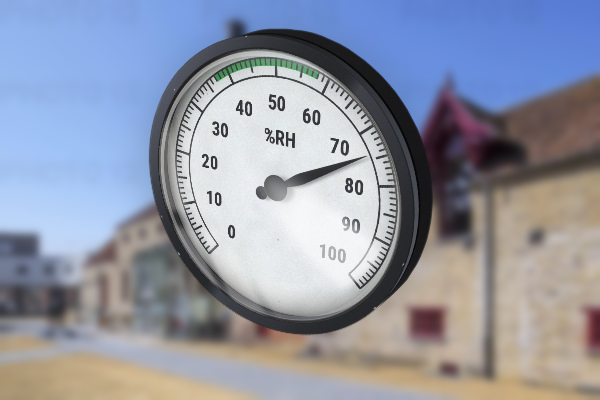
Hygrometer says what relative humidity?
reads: 74 %
